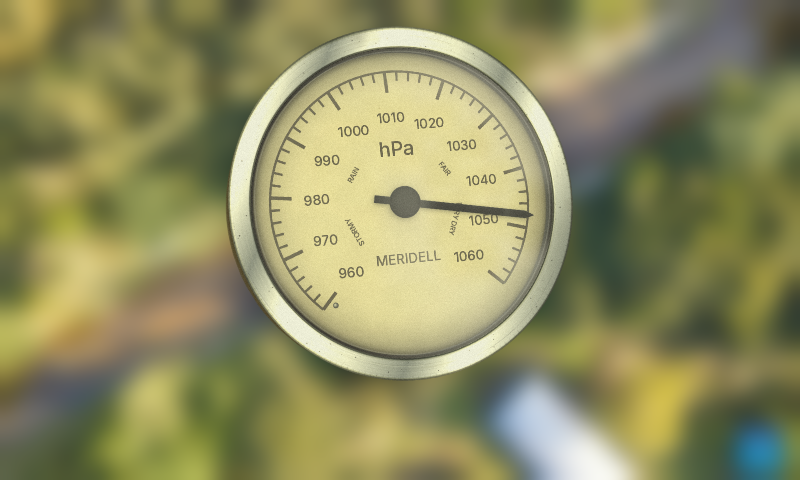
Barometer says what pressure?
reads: 1048 hPa
